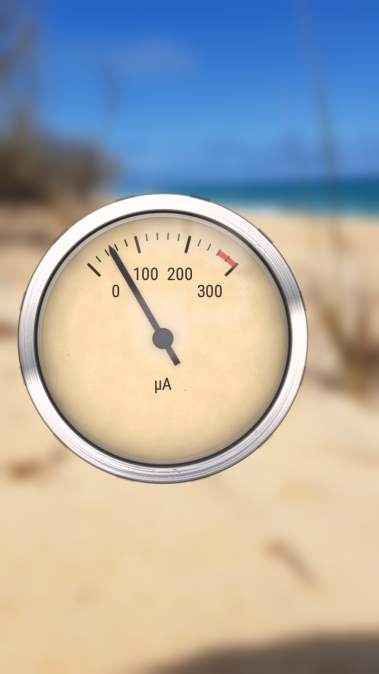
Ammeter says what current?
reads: 50 µA
